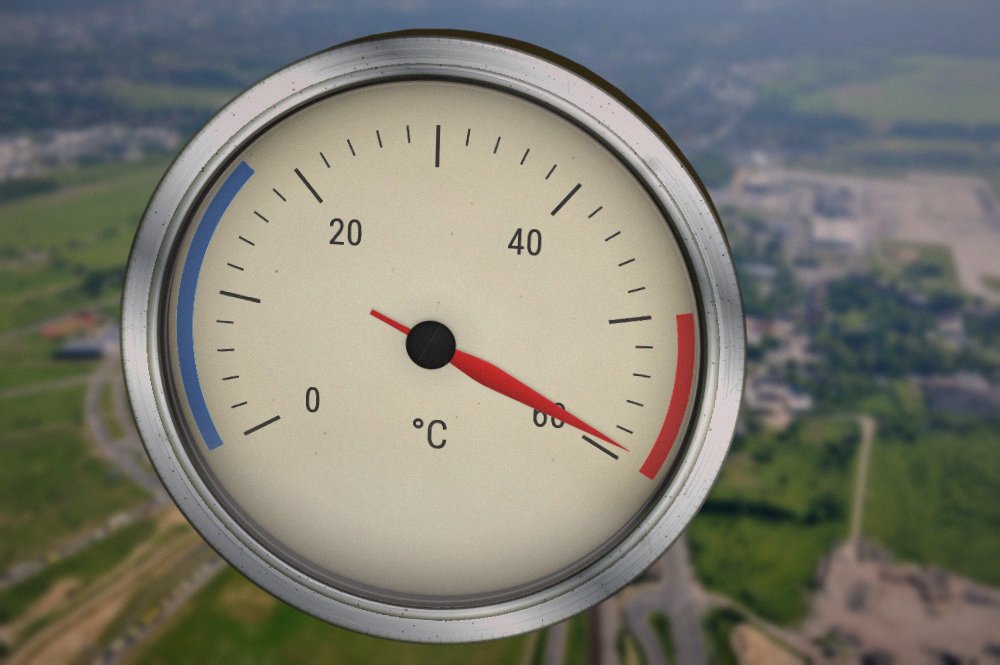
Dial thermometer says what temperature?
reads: 59 °C
